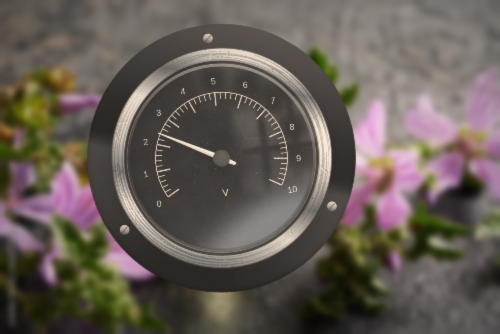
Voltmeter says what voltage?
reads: 2.4 V
